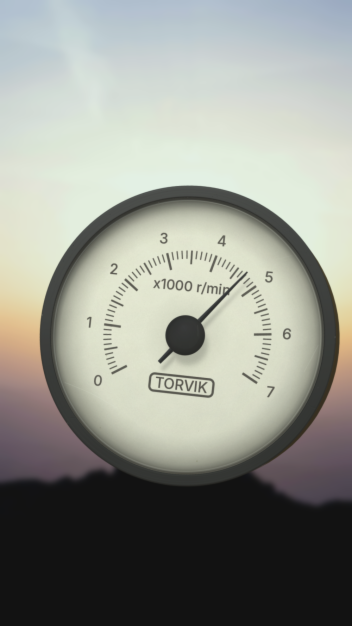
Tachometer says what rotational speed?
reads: 4700 rpm
